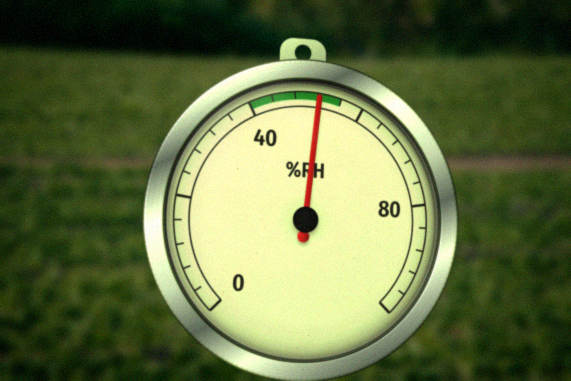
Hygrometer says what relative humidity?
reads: 52 %
